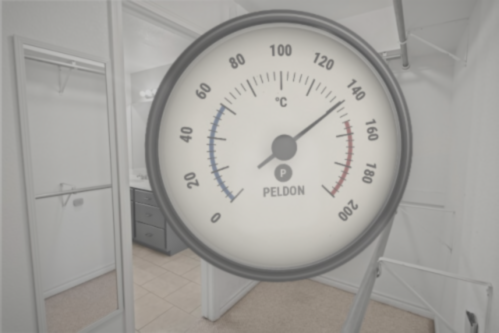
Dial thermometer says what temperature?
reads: 140 °C
